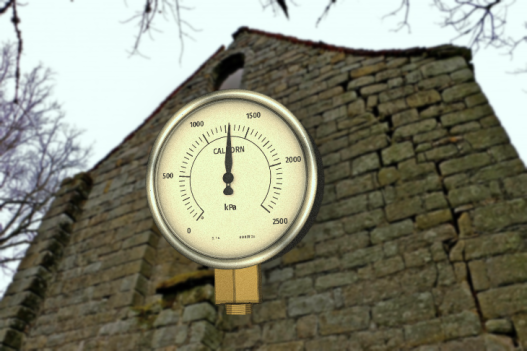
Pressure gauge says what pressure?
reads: 1300 kPa
